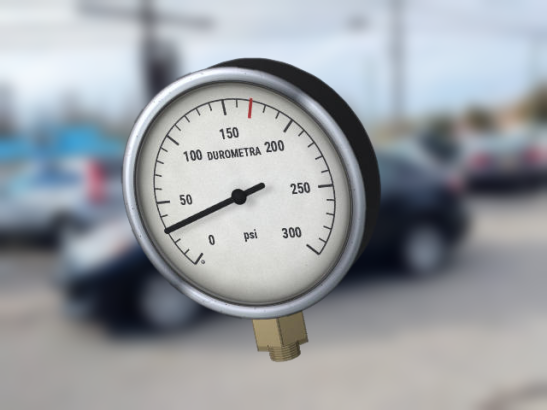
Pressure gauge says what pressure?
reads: 30 psi
